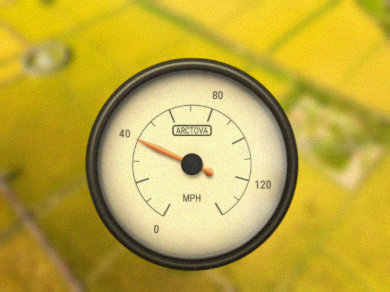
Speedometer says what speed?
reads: 40 mph
